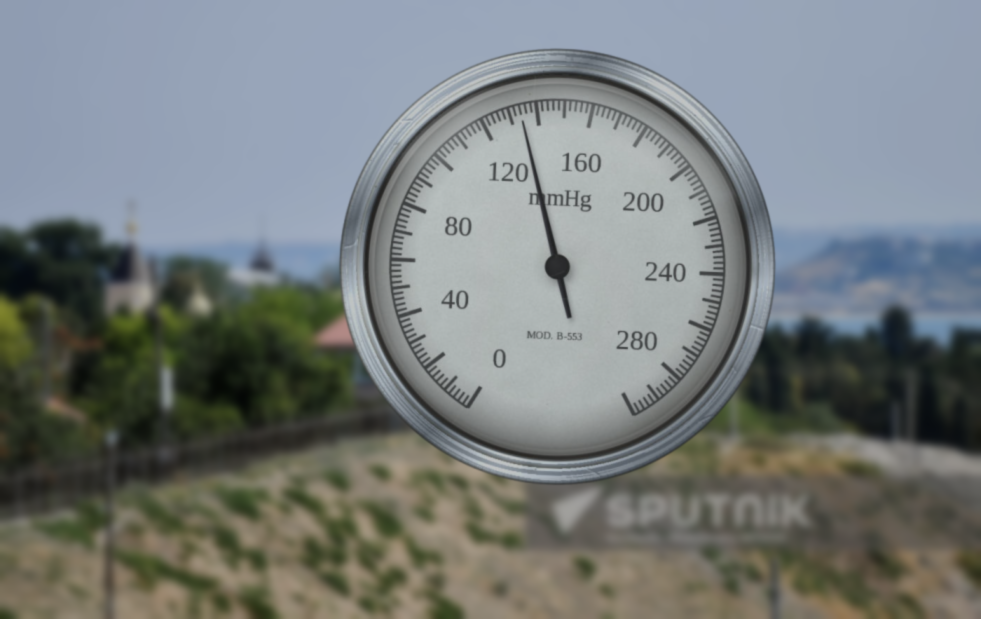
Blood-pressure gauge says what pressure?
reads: 134 mmHg
